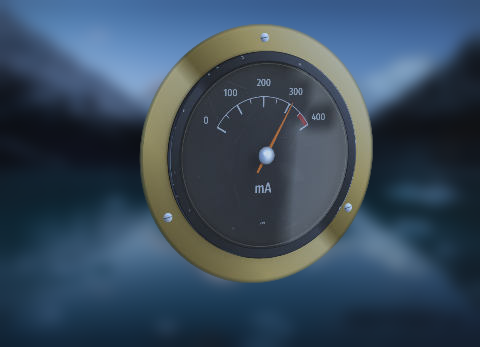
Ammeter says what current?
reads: 300 mA
